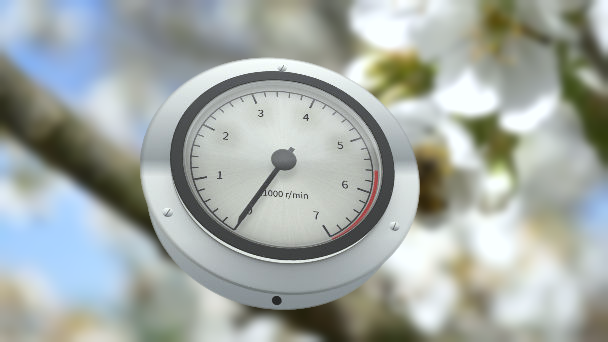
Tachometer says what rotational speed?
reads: 0 rpm
